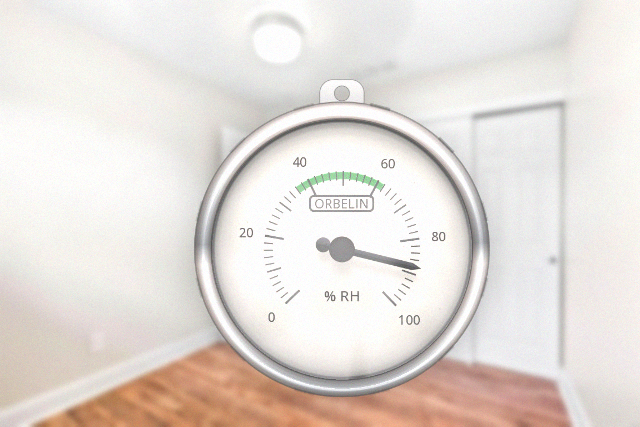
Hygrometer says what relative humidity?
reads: 88 %
